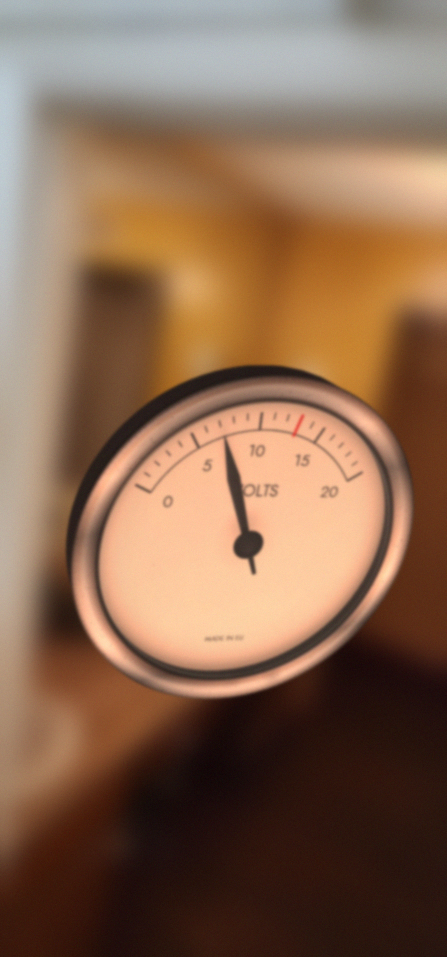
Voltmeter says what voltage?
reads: 7 V
